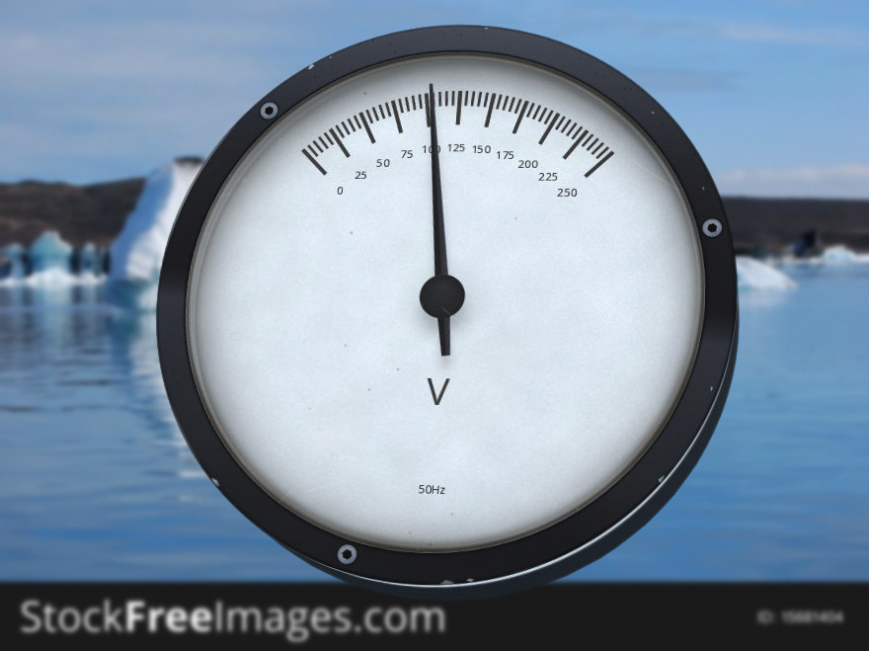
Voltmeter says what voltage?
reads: 105 V
